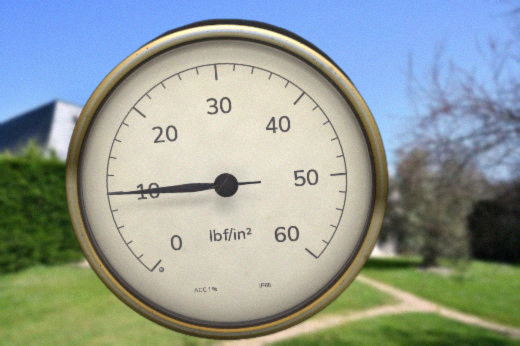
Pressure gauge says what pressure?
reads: 10 psi
